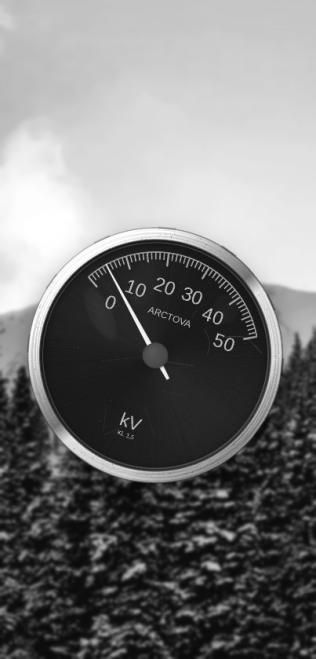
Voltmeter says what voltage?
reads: 5 kV
